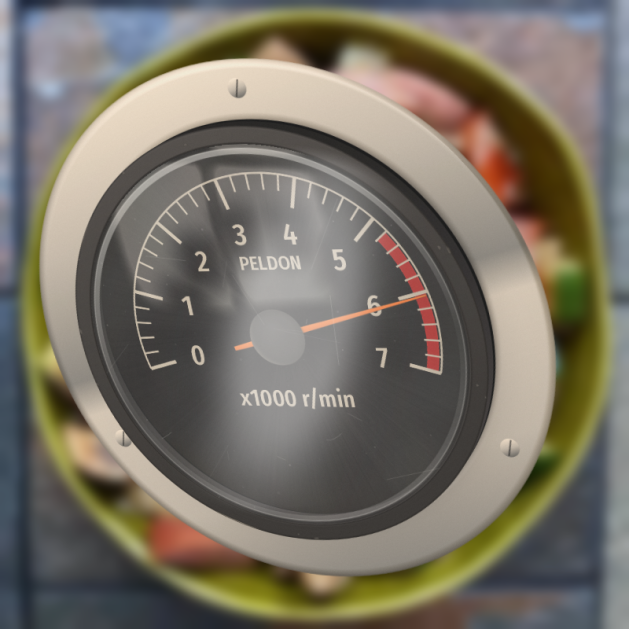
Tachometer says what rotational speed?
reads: 6000 rpm
